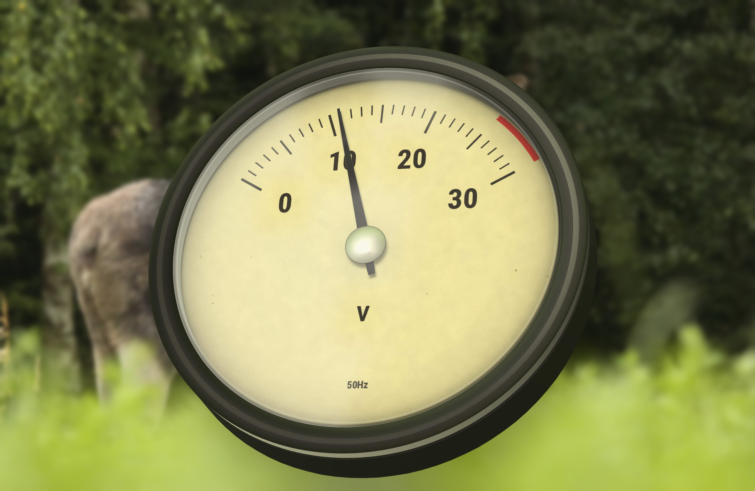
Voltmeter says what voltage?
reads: 11 V
